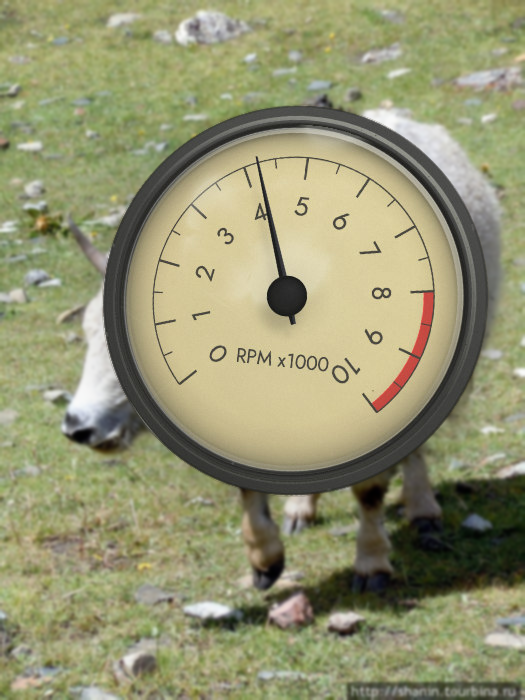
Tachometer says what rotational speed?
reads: 4250 rpm
